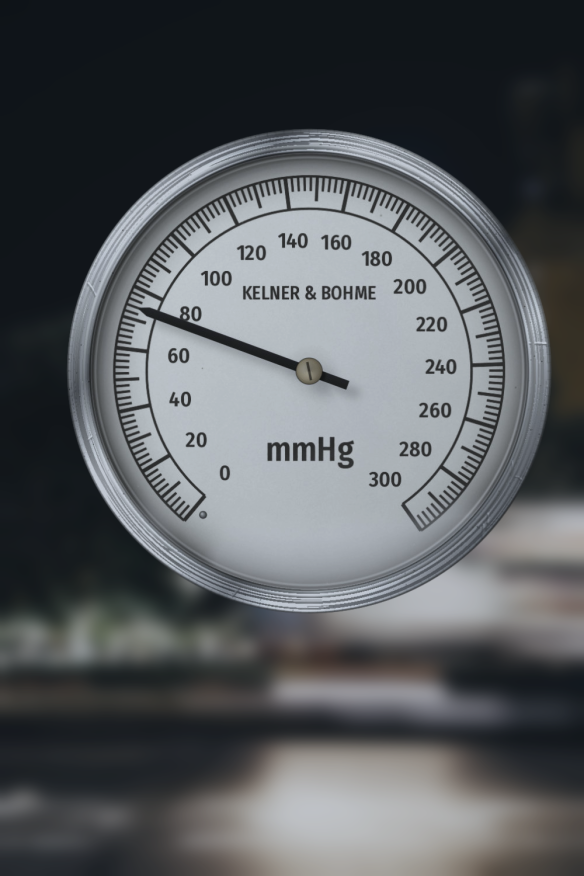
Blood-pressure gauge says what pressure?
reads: 74 mmHg
